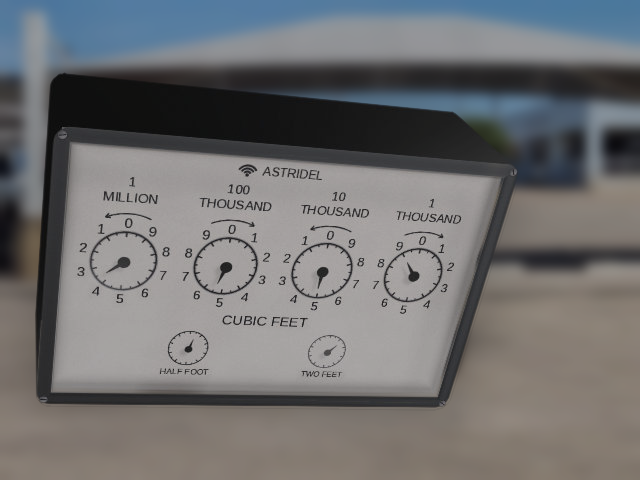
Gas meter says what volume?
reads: 354900 ft³
